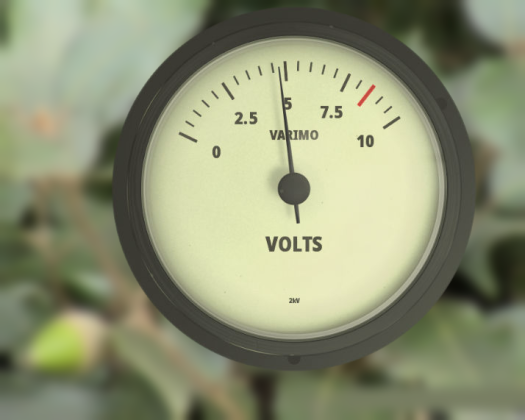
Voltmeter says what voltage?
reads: 4.75 V
